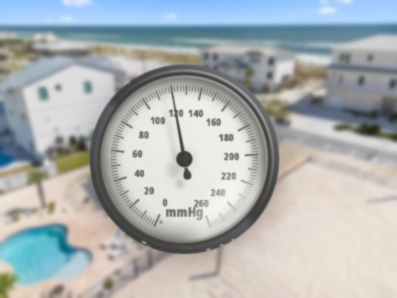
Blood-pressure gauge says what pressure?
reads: 120 mmHg
